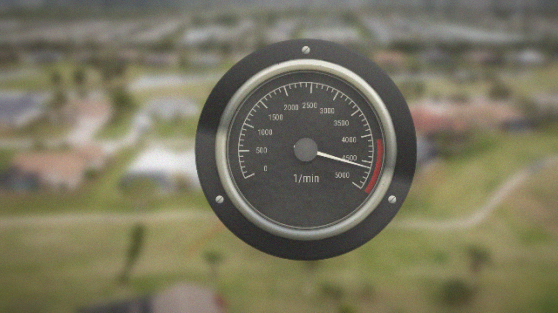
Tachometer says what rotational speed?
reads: 4600 rpm
